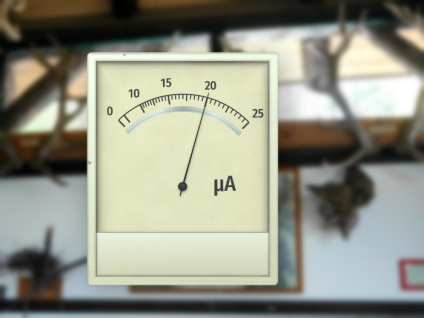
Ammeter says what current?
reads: 20 µA
